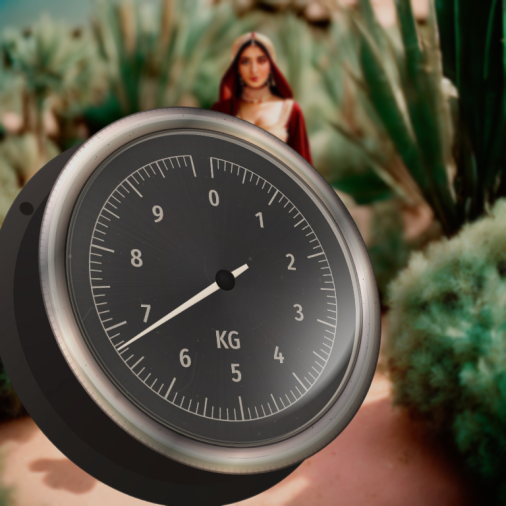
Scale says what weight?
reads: 6.75 kg
